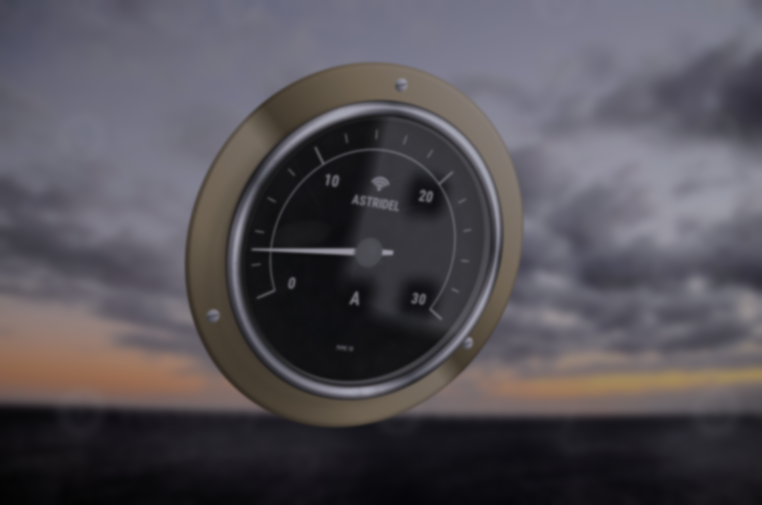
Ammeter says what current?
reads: 3 A
